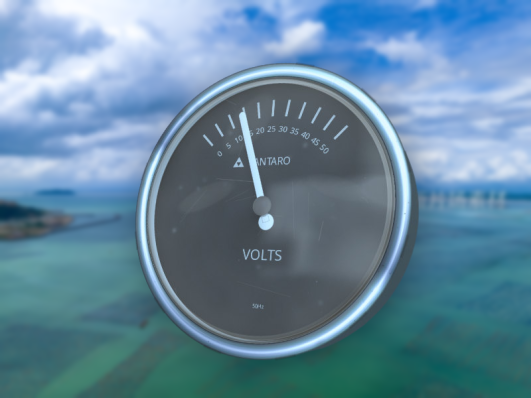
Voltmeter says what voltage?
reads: 15 V
